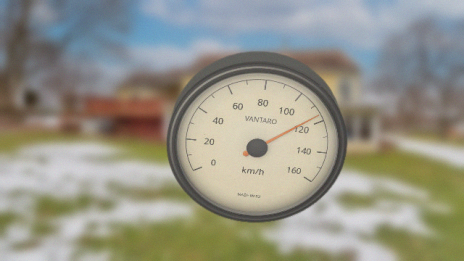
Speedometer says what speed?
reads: 115 km/h
